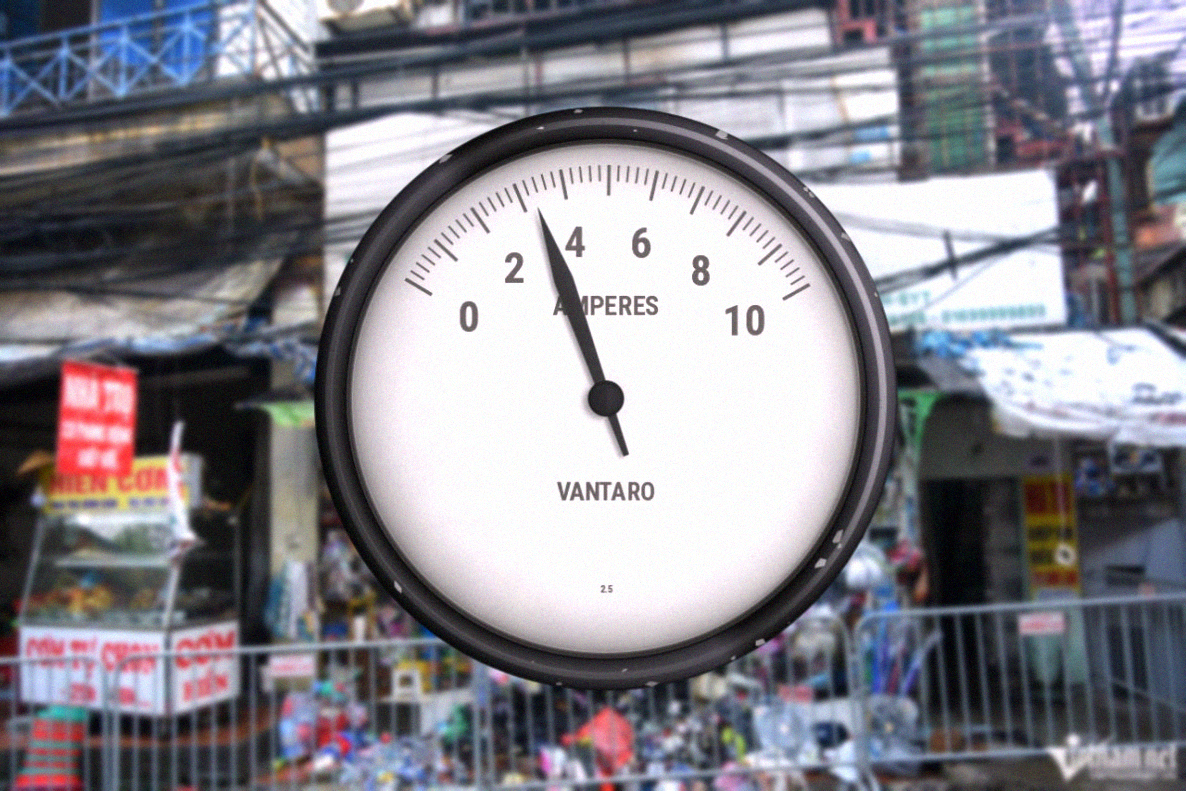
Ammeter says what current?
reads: 3.3 A
